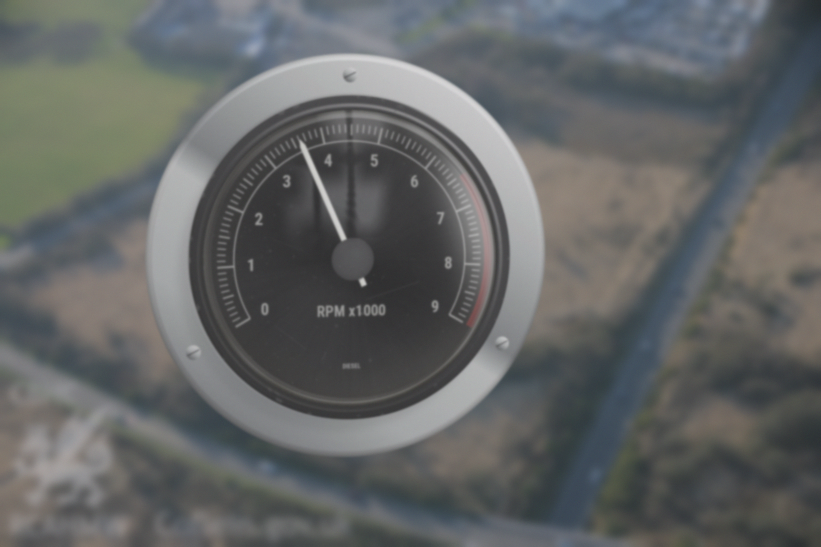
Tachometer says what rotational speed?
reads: 3600 rpm
